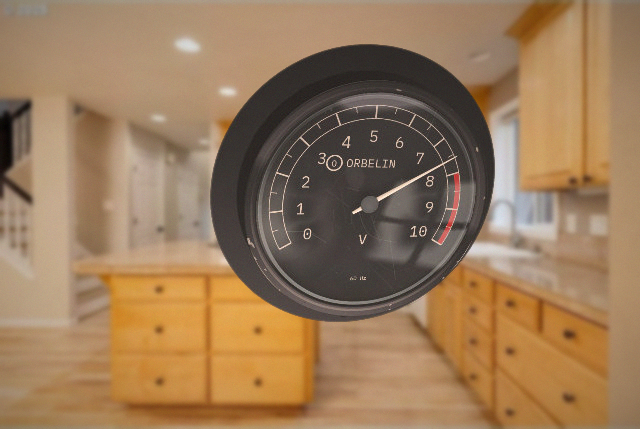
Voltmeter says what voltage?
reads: 7.5 V
